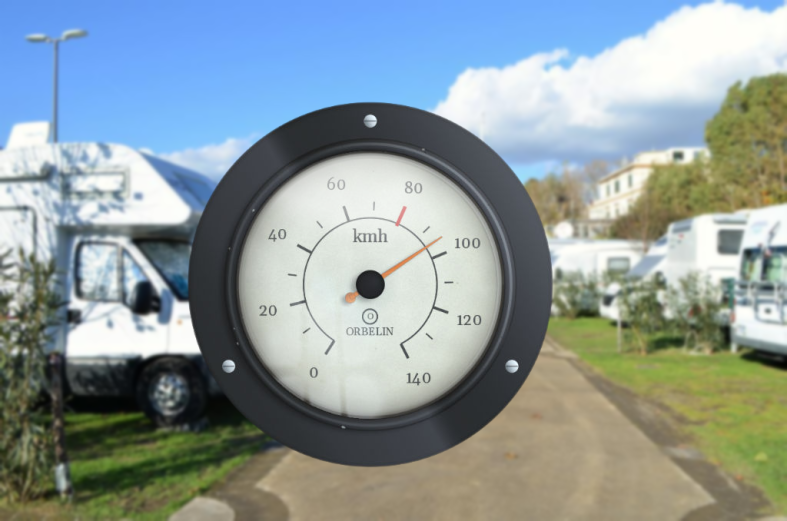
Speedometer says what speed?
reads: 95 km/h
